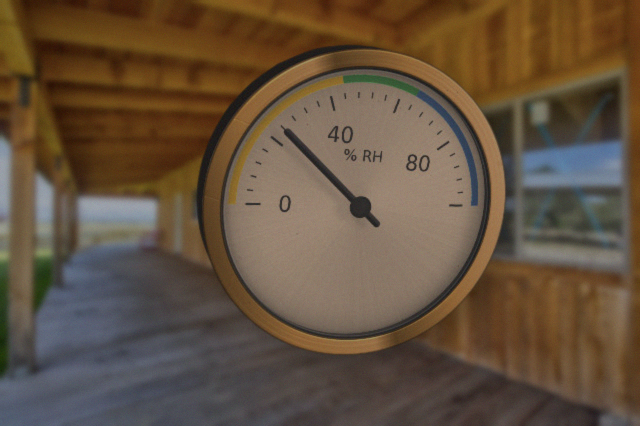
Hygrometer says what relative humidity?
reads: 24 %
